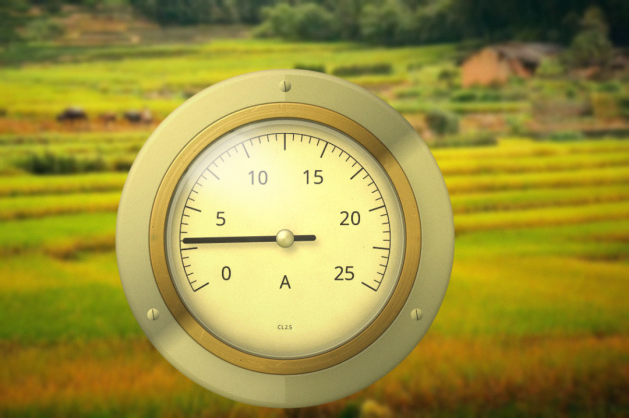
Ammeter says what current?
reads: 3 A
